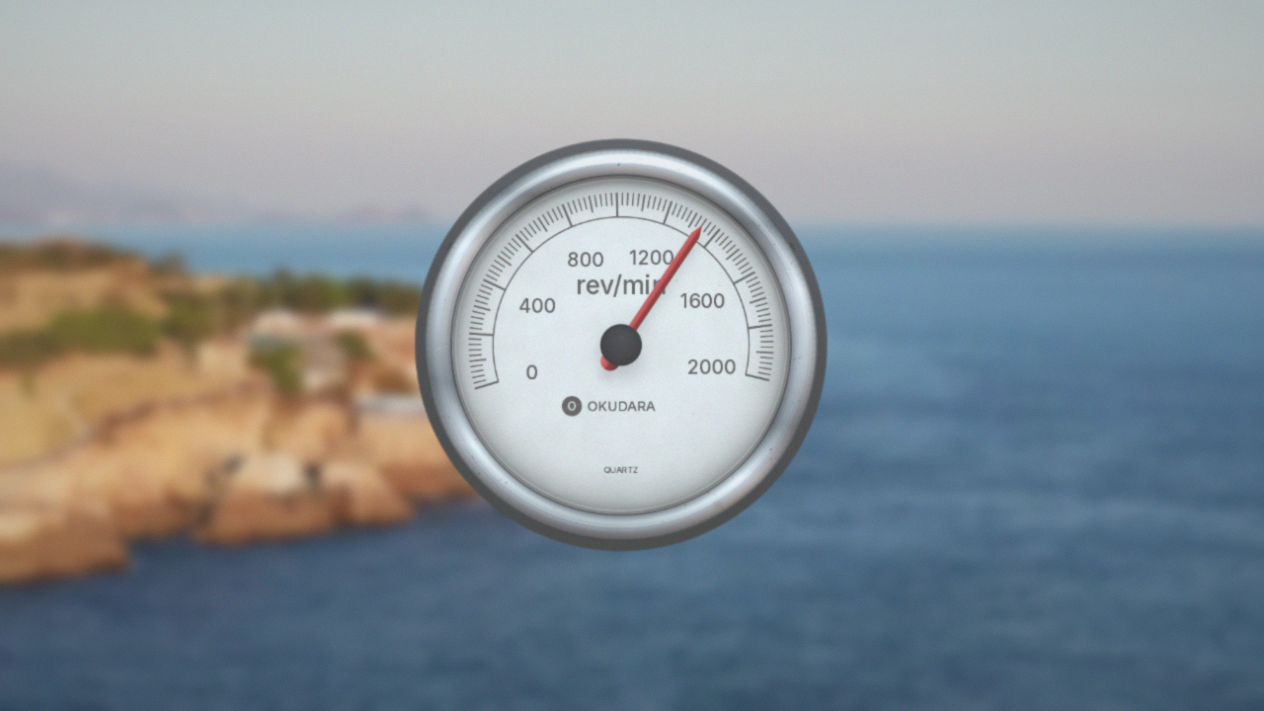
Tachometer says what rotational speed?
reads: 1340 rpm
